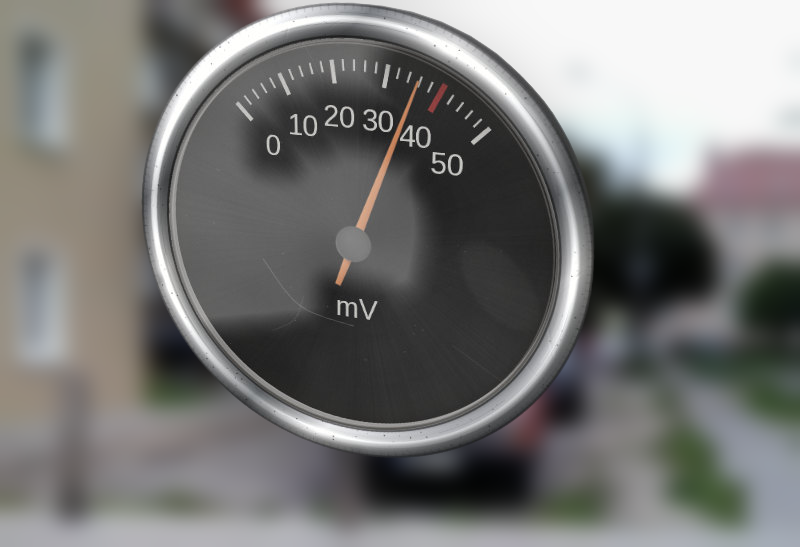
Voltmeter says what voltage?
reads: 36 mV
